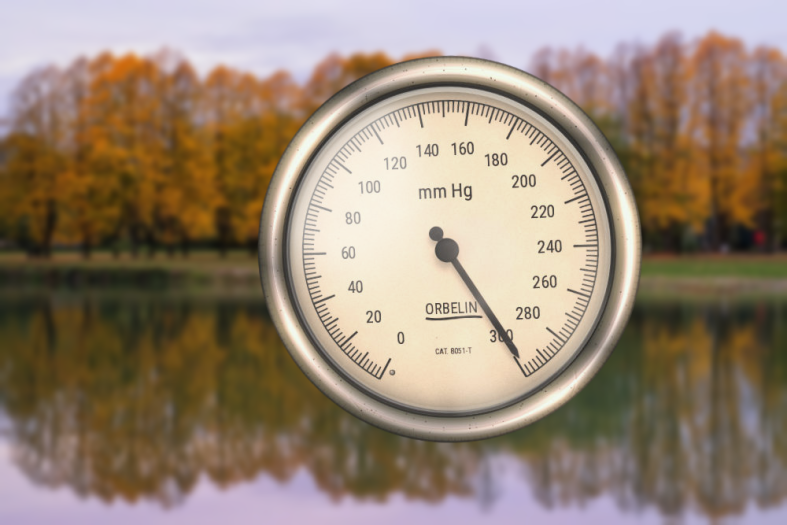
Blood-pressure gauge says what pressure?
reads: 298 mmHg
